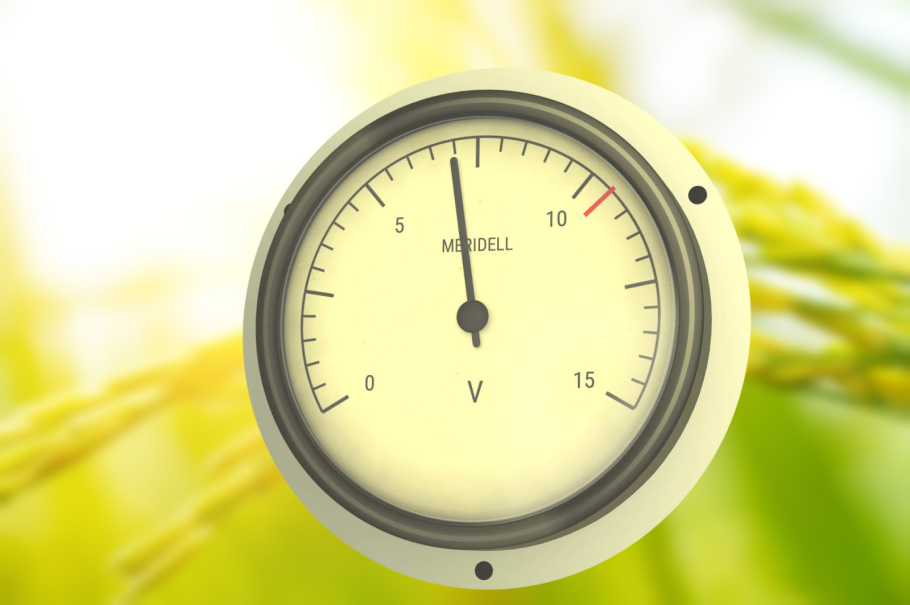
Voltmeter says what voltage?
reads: 7 V
